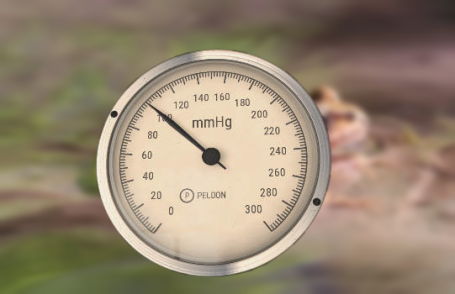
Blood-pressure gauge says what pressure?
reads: 100 mmHg
